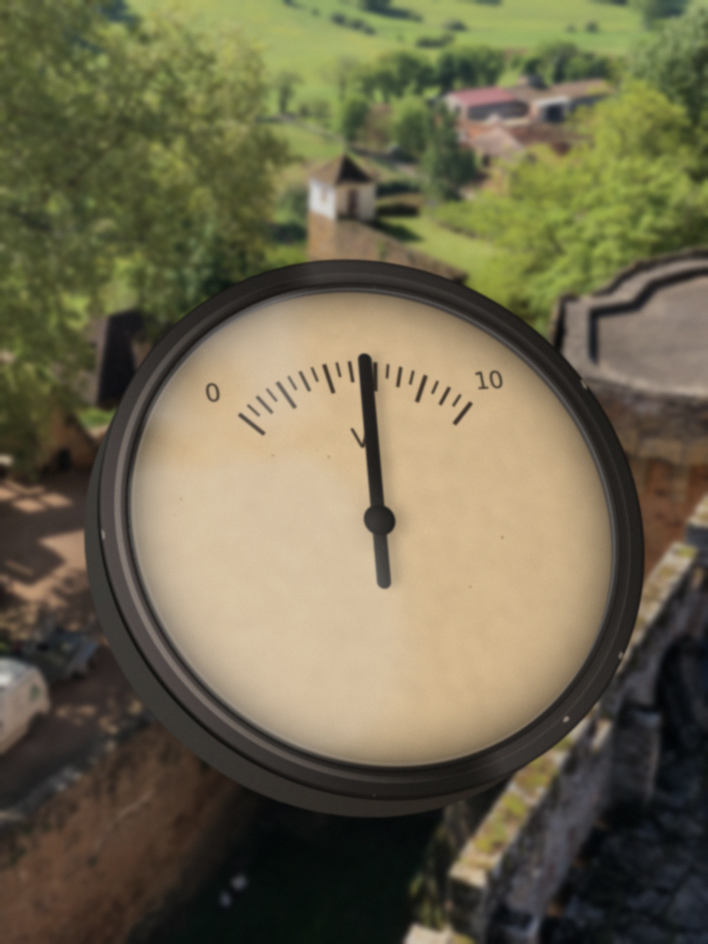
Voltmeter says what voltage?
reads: 5.5 V
